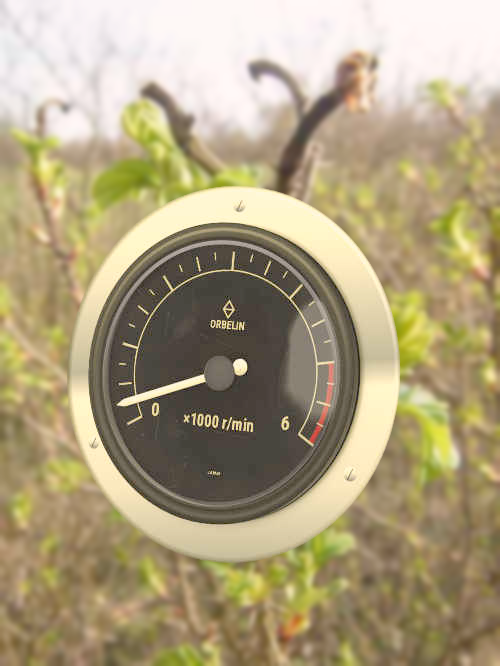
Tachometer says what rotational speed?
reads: 250 rpm
